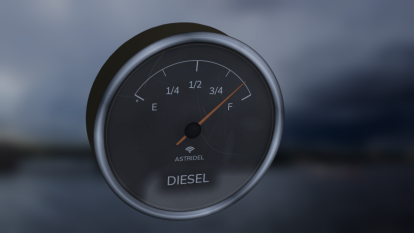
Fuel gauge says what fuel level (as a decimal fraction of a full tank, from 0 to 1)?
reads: 0.875
